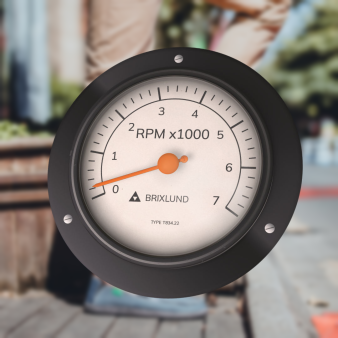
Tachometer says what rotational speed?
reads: 200 rpm
